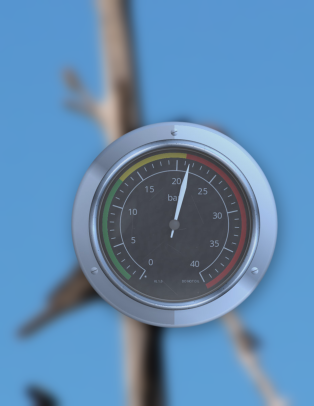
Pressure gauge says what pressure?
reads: 21.5 bar
